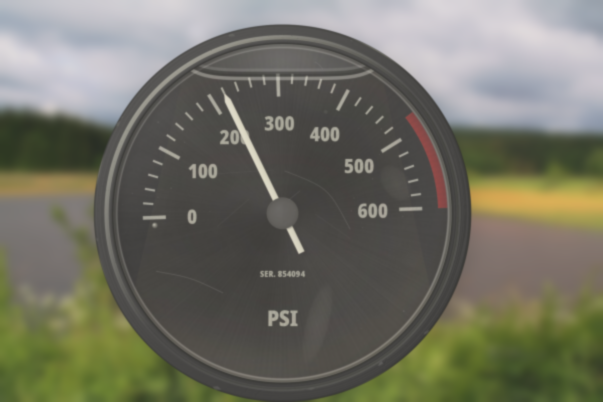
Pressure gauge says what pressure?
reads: 220 psi
